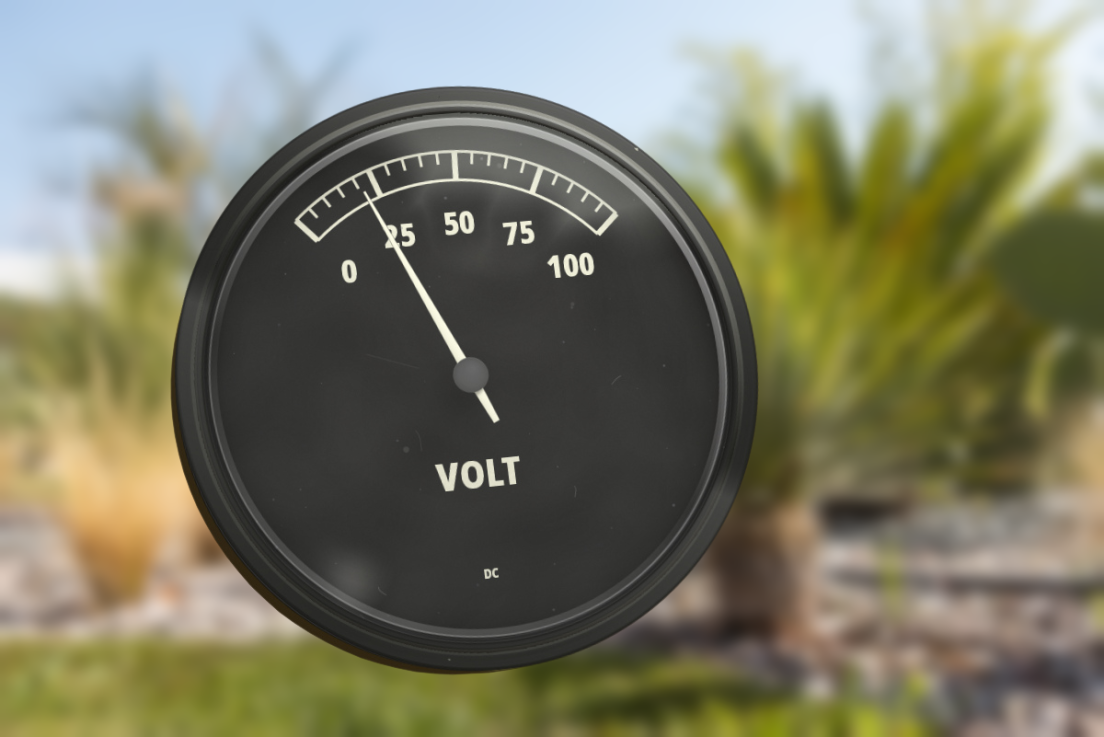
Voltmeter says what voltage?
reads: 20 V
